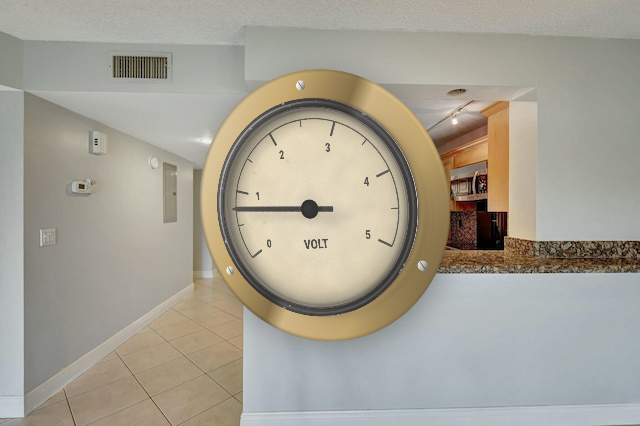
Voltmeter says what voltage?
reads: 0.75 V
